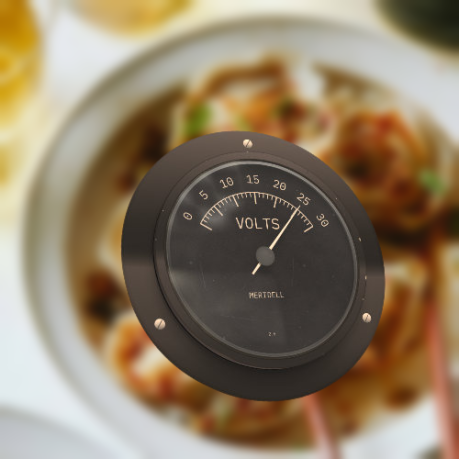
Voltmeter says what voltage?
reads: 25 V
